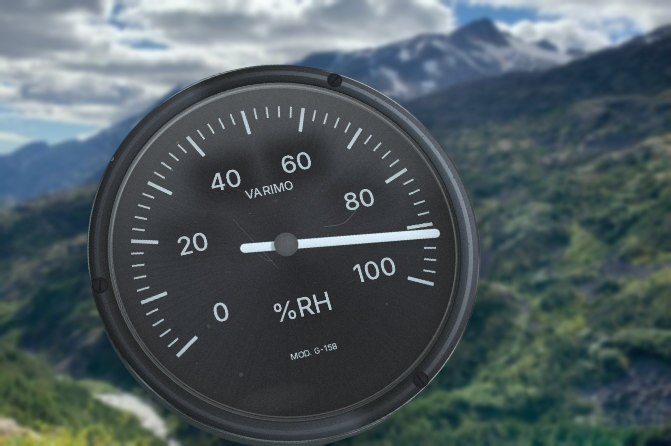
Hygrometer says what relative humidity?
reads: 92 %
